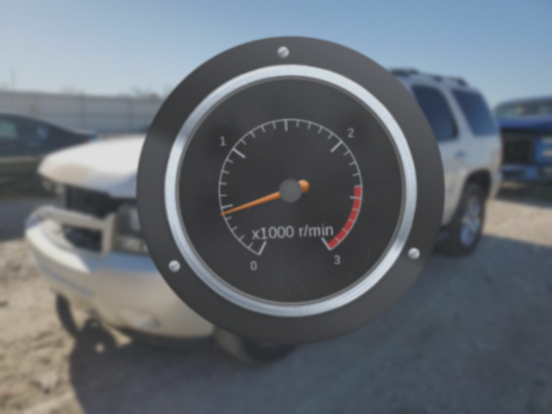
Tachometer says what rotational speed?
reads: 450 rpm
